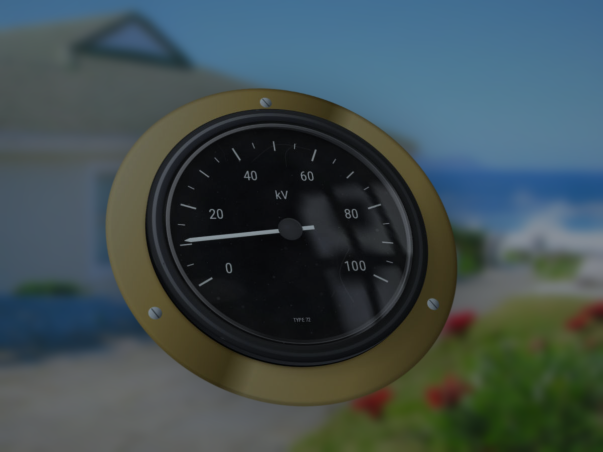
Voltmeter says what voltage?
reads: 10 kV
